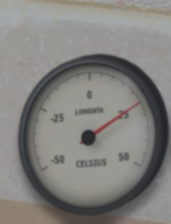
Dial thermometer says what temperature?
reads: 25 °C
